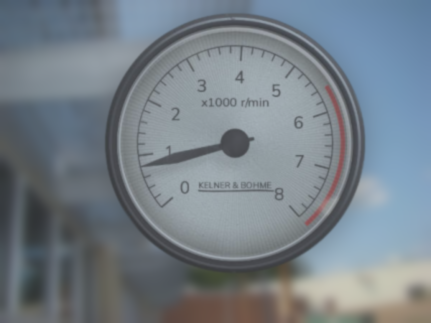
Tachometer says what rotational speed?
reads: 800 rpm
